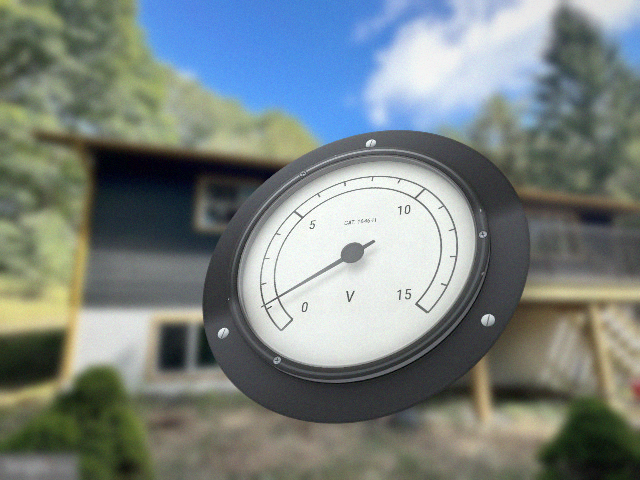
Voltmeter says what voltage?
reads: 1 V
